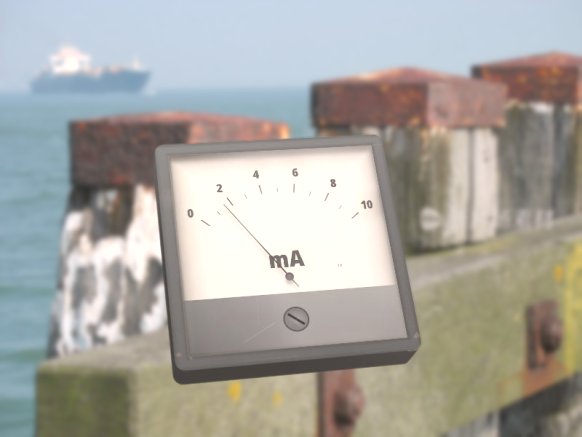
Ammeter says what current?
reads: 1.5 mA
